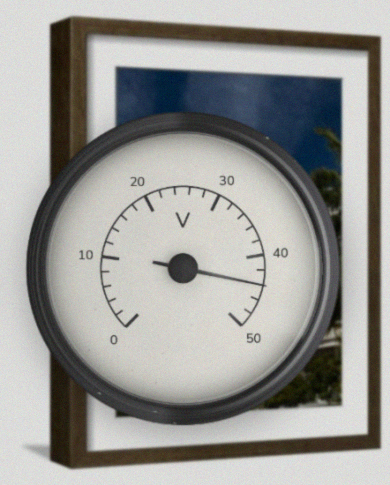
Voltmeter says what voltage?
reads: 44 V
